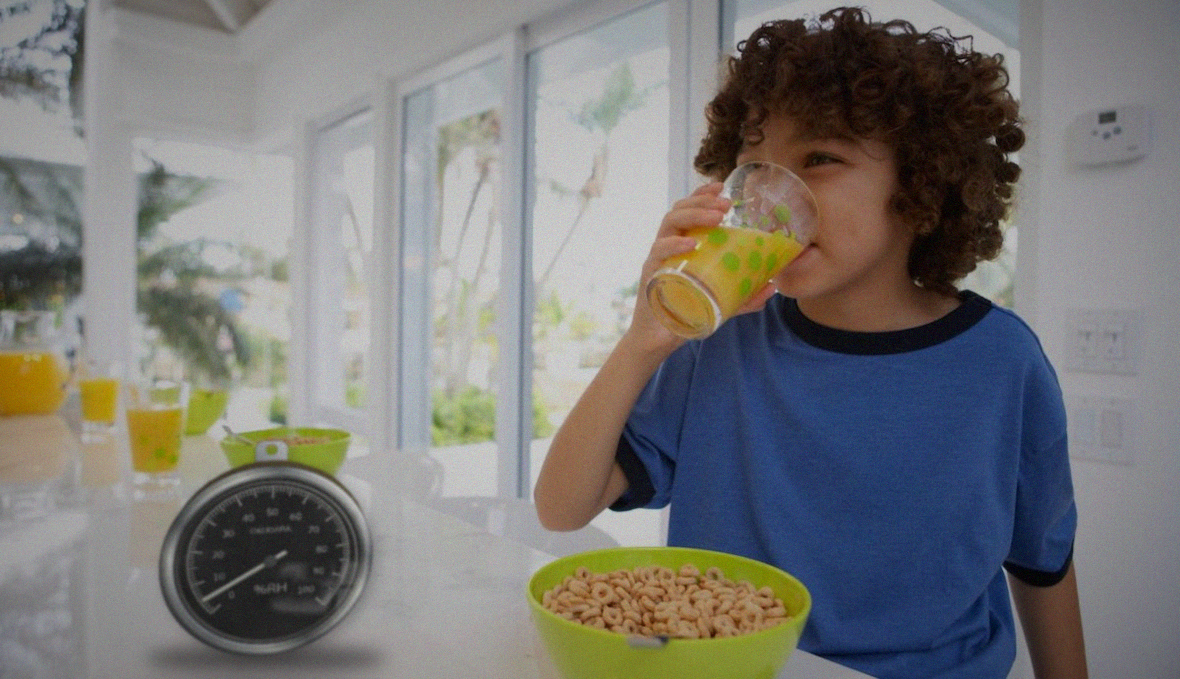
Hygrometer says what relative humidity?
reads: 5 %
